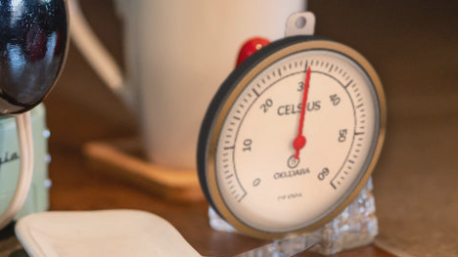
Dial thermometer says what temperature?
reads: 30 °C
